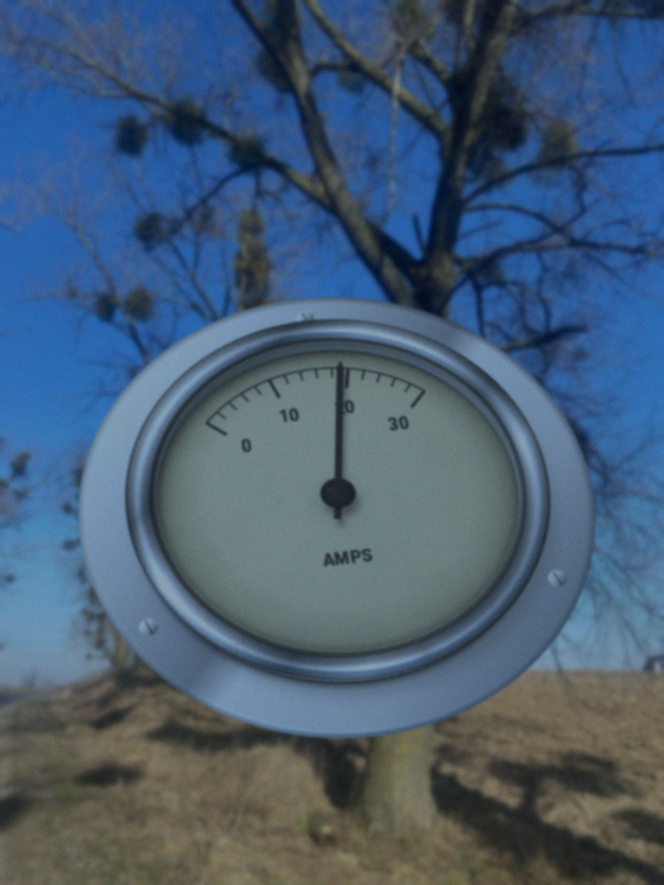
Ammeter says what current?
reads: 19 A
